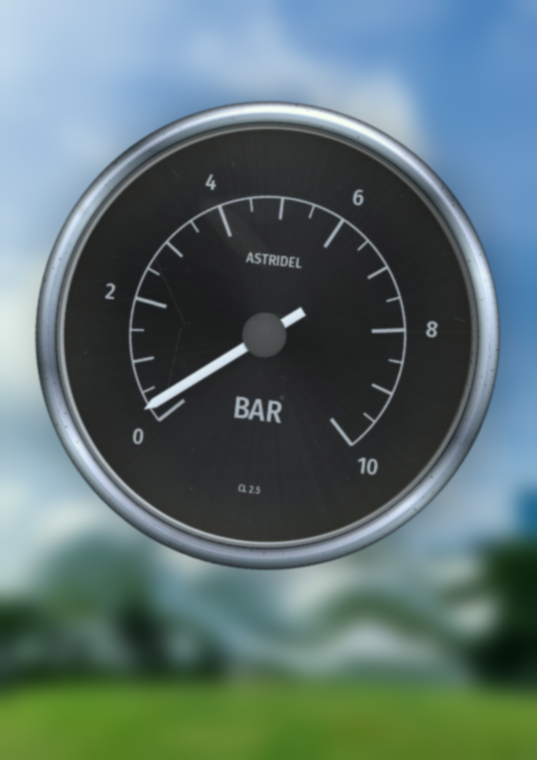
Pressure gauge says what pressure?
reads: 0.25 bar
